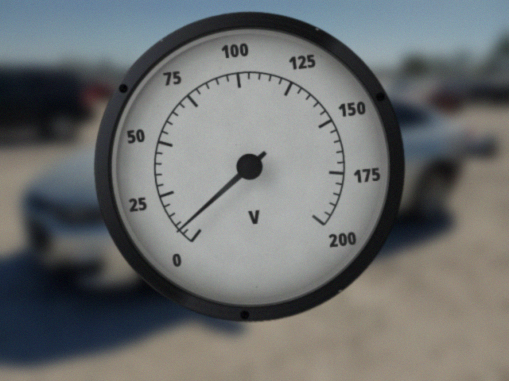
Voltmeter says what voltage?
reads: 7.5 V
